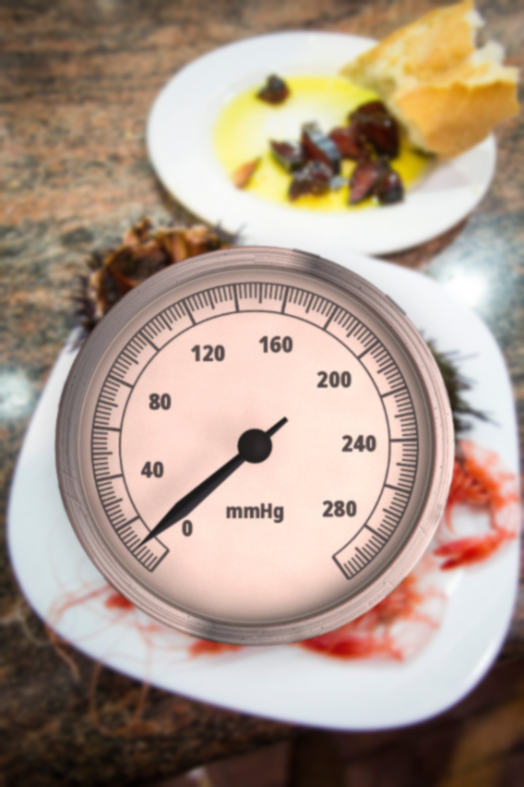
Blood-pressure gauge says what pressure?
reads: 10 mmHg
